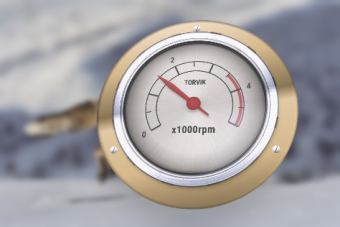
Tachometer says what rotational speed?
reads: 1500 rpm
